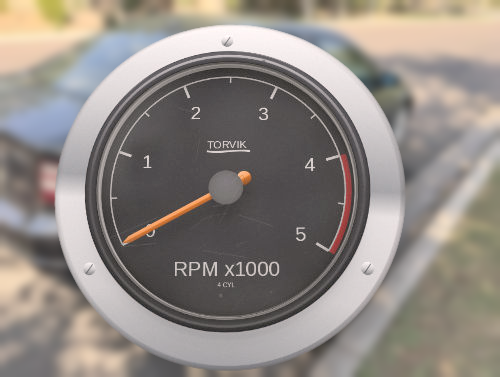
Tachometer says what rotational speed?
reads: 0 rpm
